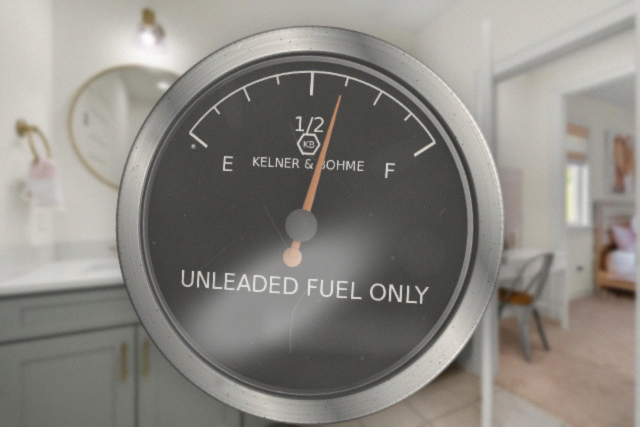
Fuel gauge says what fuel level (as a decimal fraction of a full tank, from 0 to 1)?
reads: 0.625
